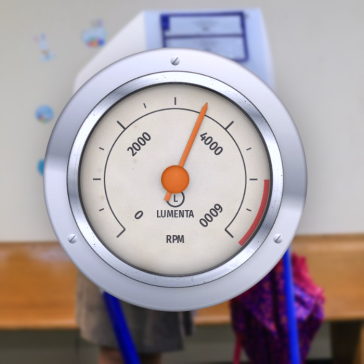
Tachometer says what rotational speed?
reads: 3500 rpm
